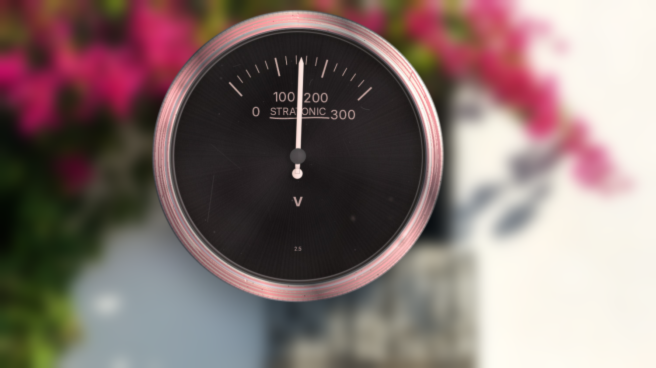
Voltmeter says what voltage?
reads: 150 V
